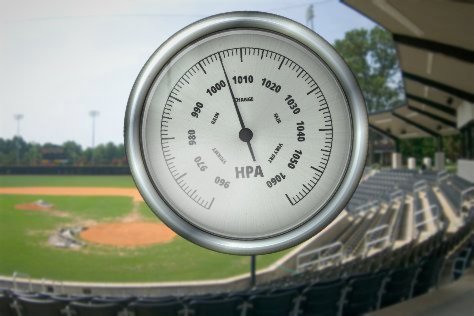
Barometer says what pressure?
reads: 1005 hPa
